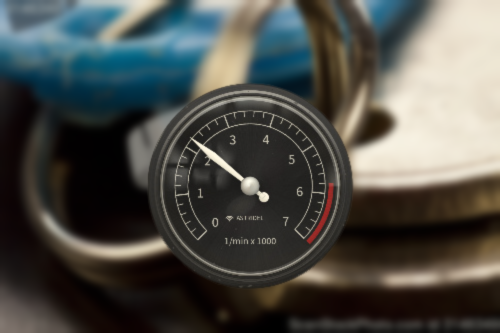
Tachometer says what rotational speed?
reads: 2200 rpm
